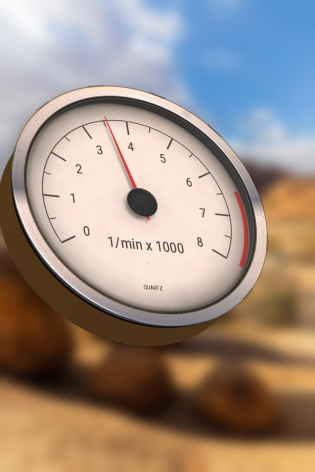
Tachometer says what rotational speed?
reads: 3500 rpm
